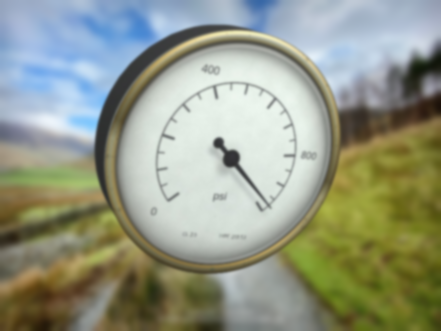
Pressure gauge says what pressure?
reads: 975 psi
